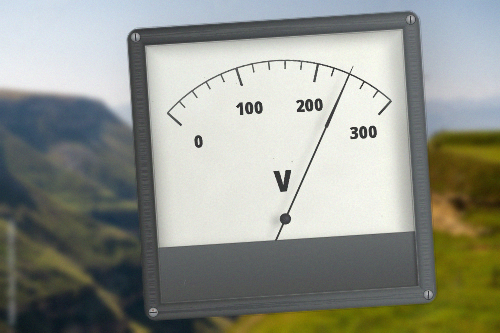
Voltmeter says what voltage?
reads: 240 V
